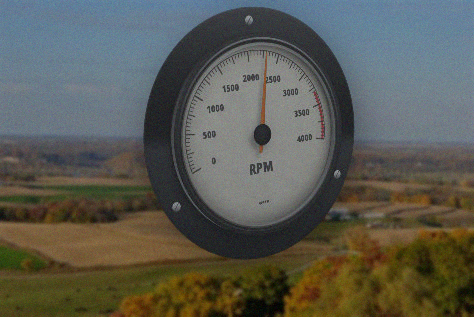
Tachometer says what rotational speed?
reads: 2250 rpm
